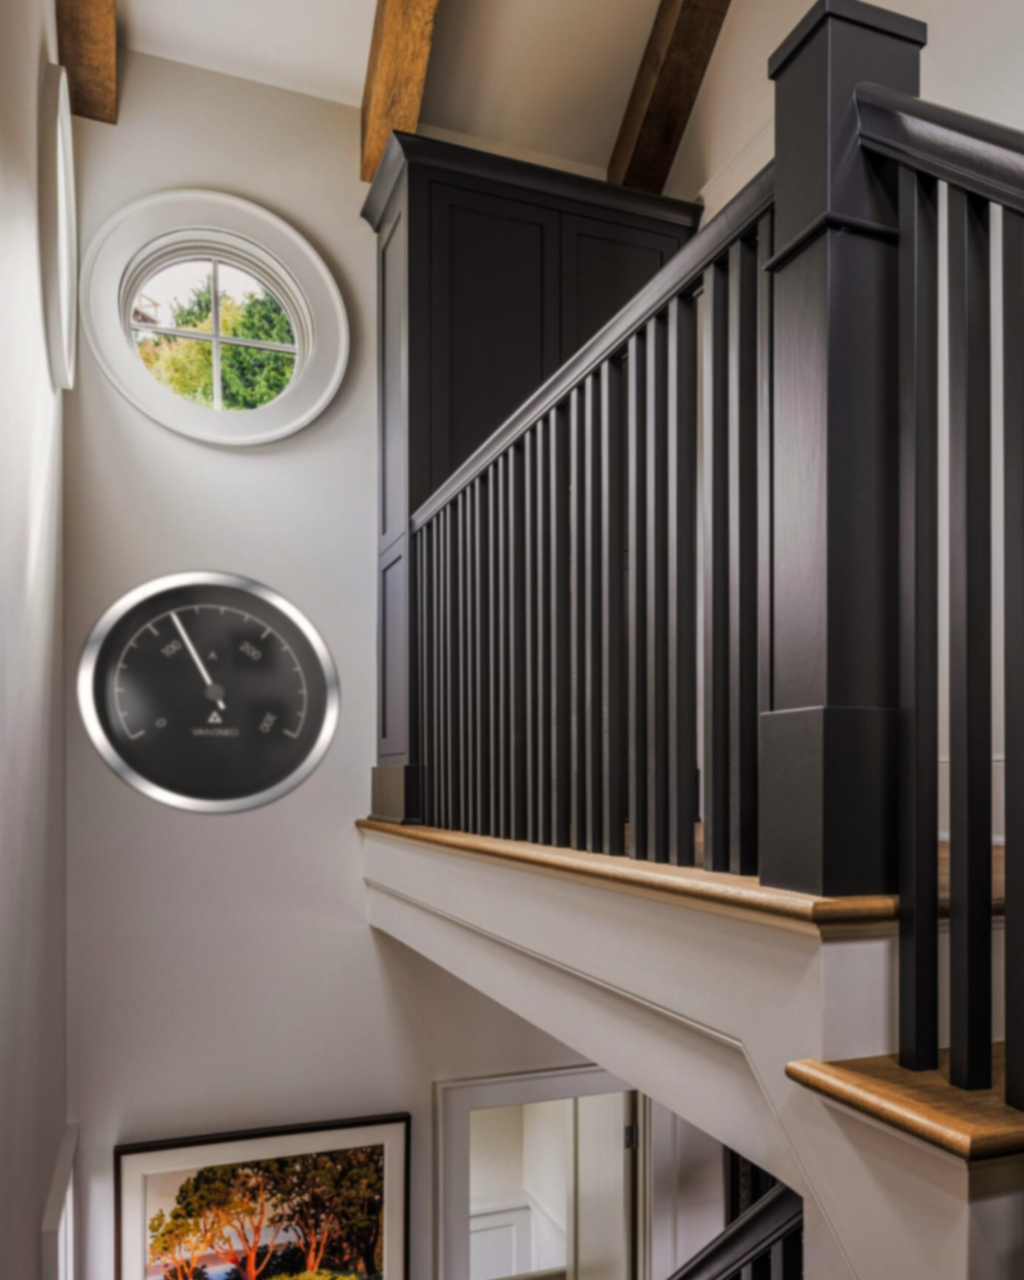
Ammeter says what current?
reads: 120 A
